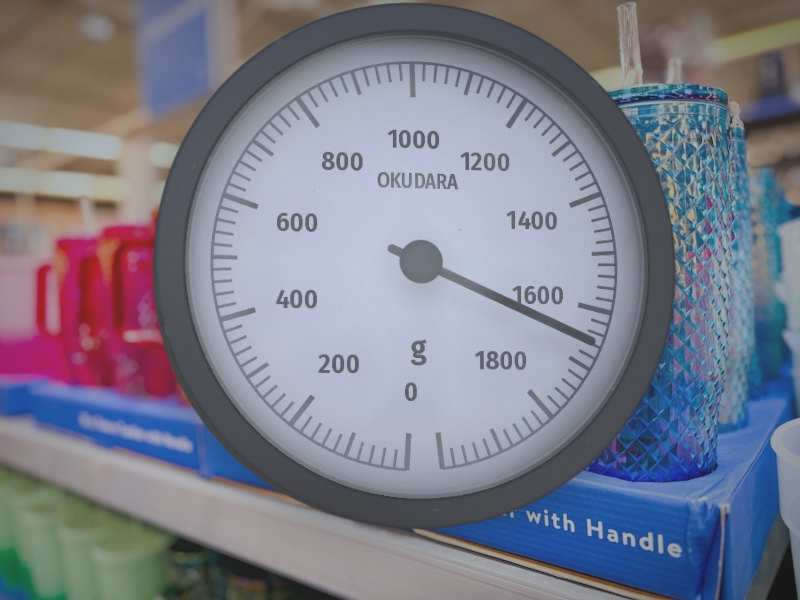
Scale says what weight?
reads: 1660 g
